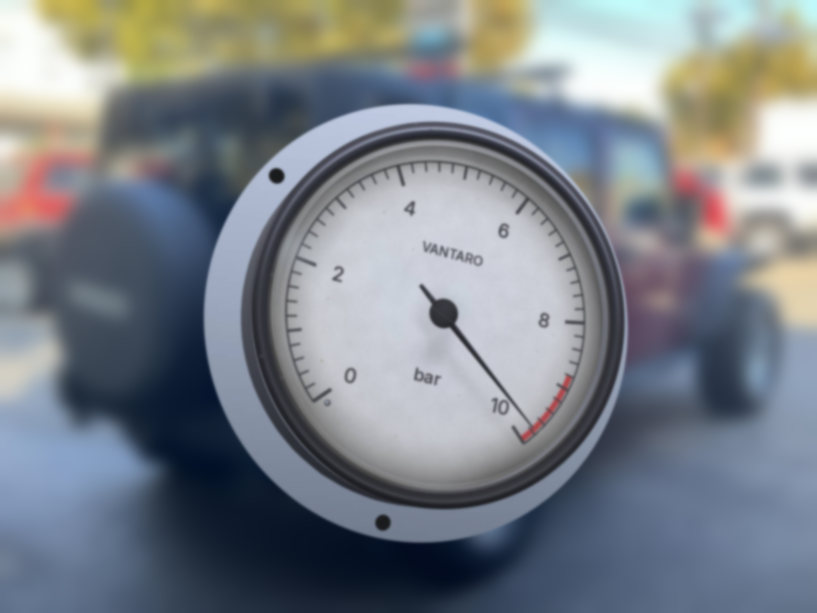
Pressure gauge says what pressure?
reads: 9.8 bar
